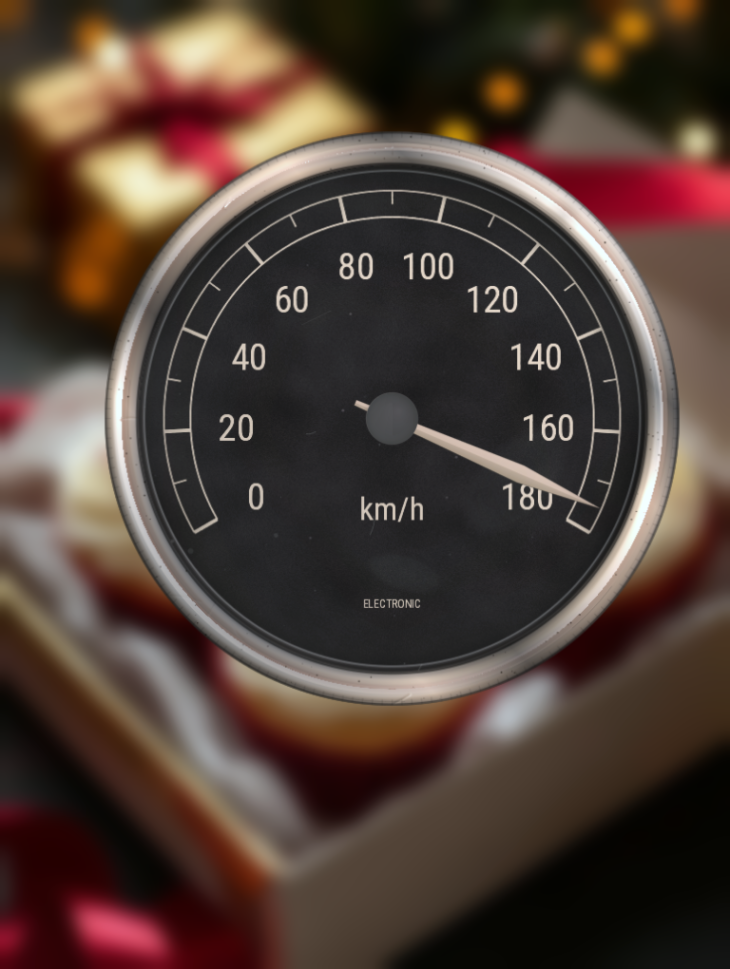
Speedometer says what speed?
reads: 175 km/h
